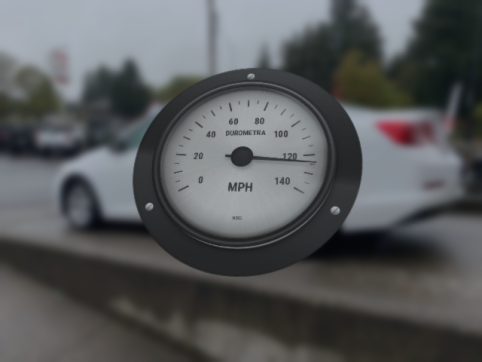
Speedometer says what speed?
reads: 125 mph
